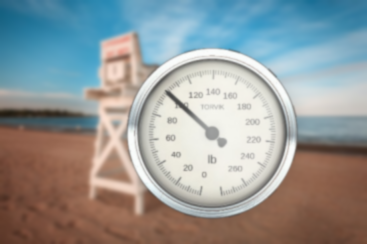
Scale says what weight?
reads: 100 lb
